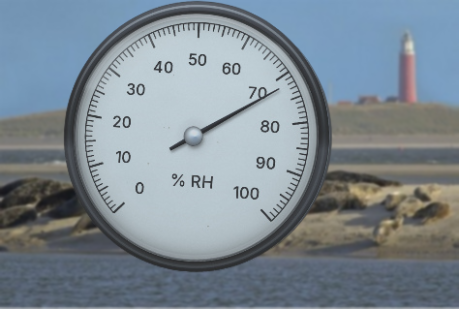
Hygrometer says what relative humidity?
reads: 72 %
